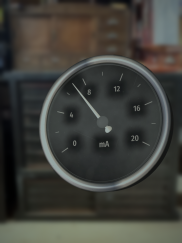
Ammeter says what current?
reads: 7 mA
